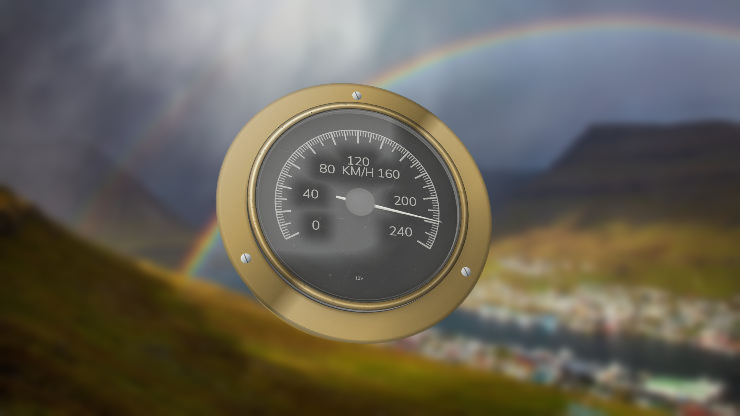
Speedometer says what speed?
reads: 220 km/h
